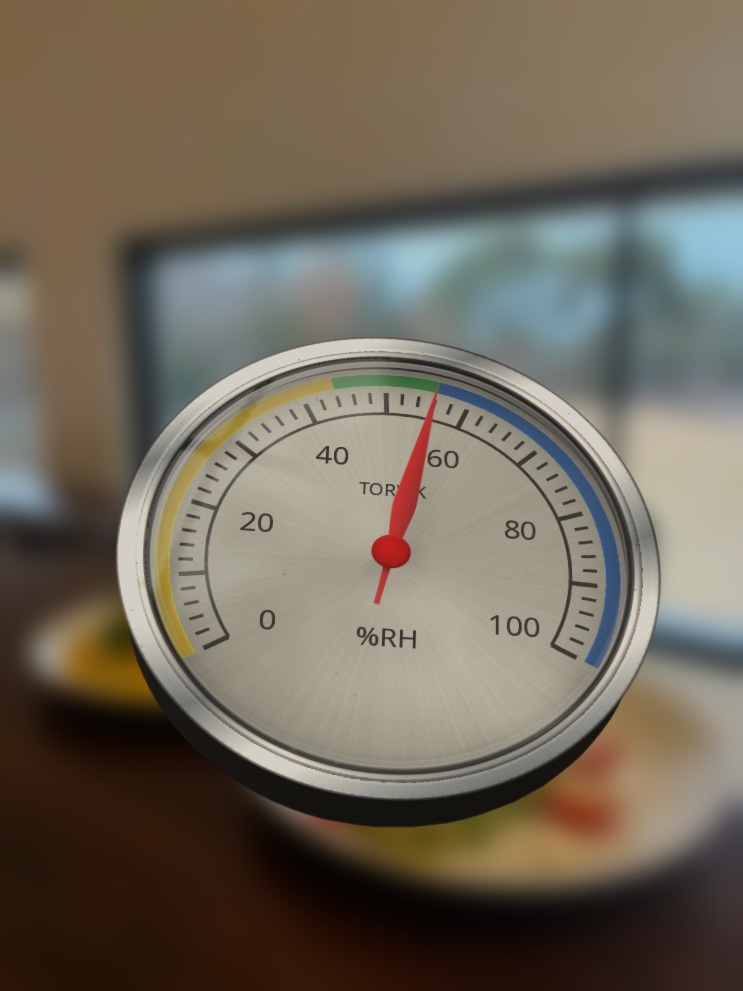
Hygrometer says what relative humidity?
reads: 56 %
